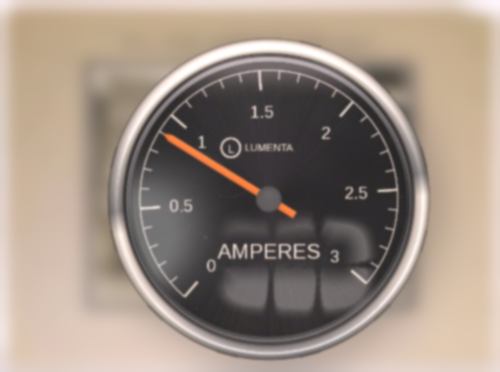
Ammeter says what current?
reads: 0.9 A
